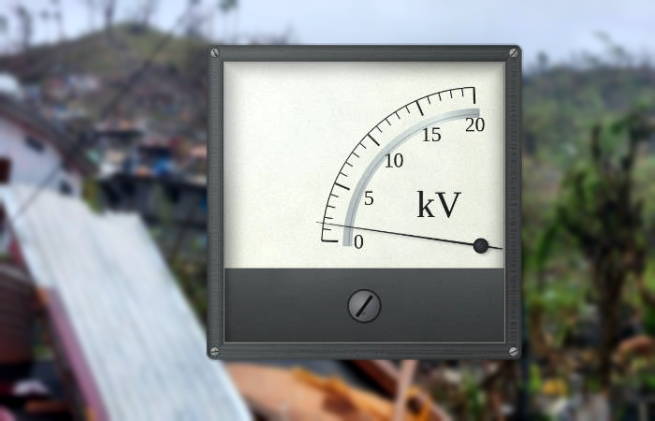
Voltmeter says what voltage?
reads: 1.5 kV
